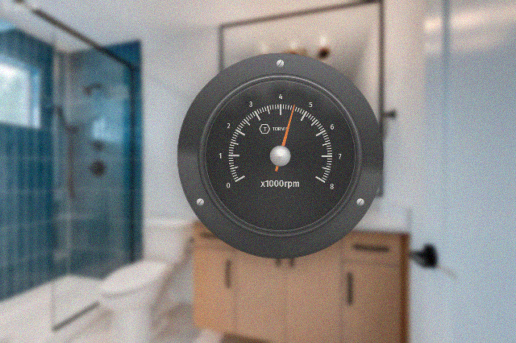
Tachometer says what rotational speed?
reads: 4500 rpm
